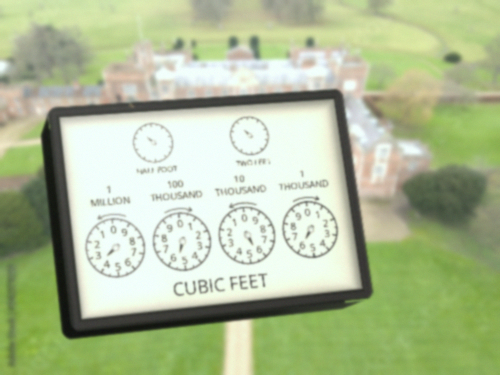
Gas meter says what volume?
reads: 355600 ft³
